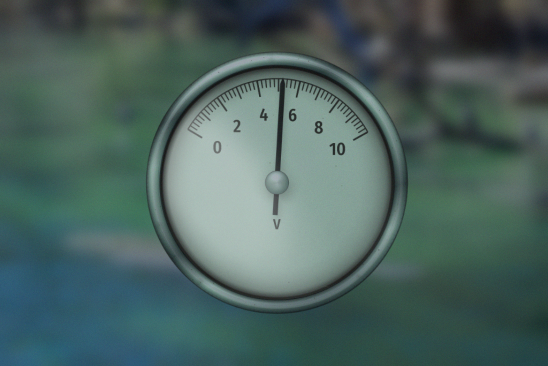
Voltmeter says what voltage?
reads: 5.2 V
